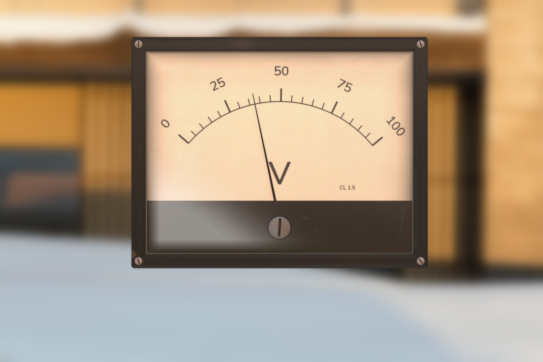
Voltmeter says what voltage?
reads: 37.5 V
